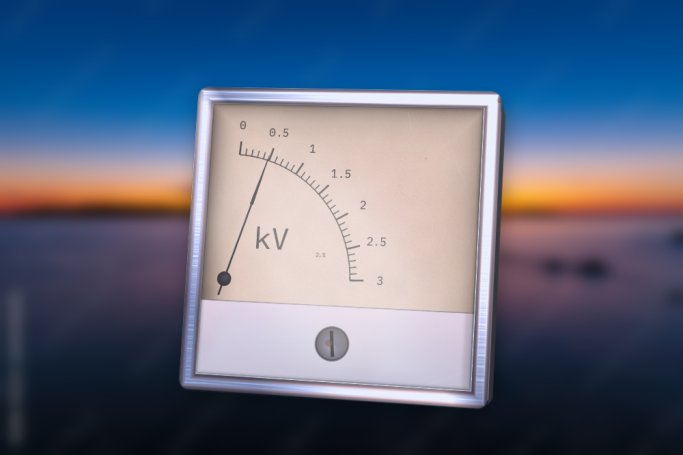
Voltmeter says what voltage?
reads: 0.5 kV
